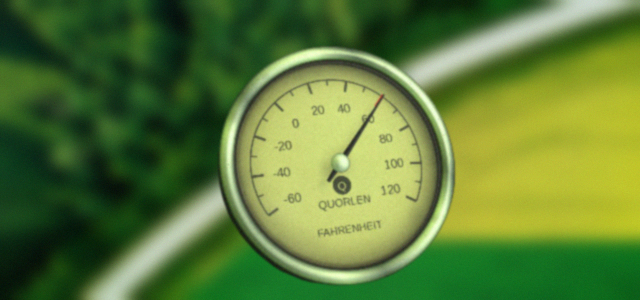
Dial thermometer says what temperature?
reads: 60 °F
